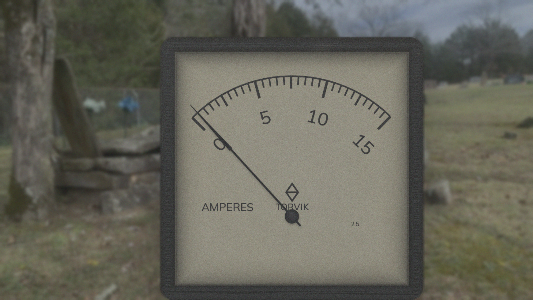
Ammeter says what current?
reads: 0.5 A
